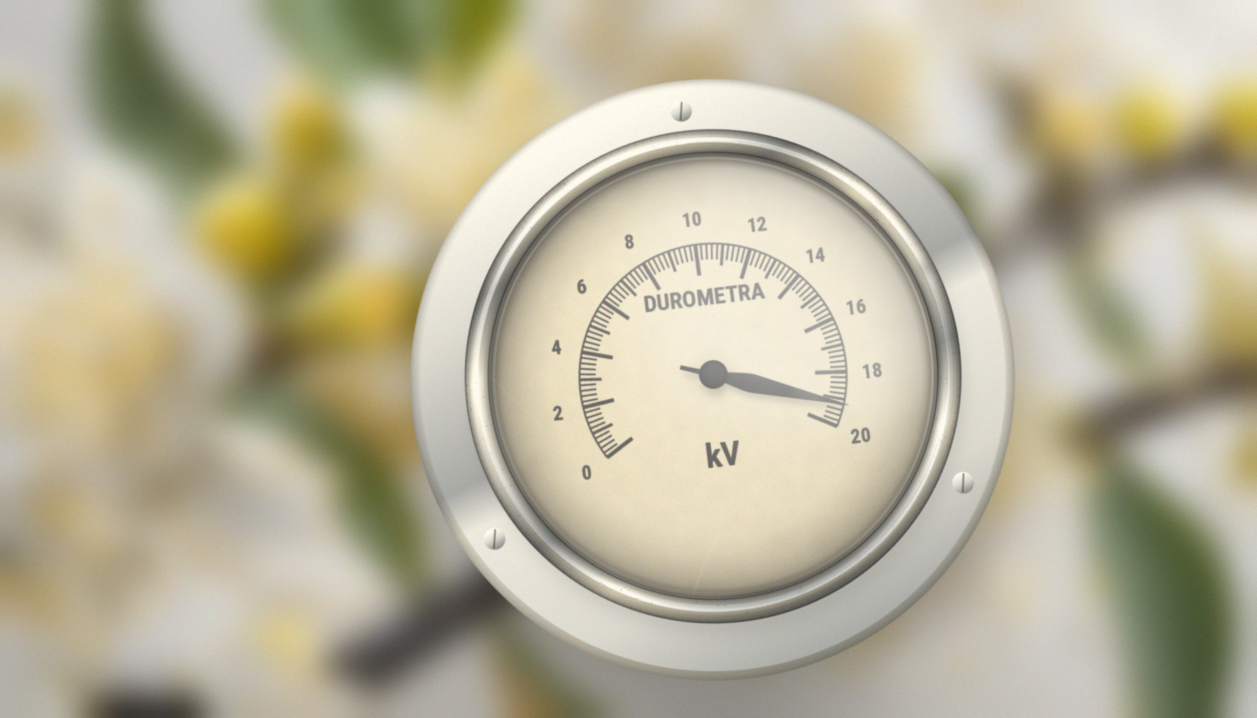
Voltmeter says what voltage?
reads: 19.2 kV
